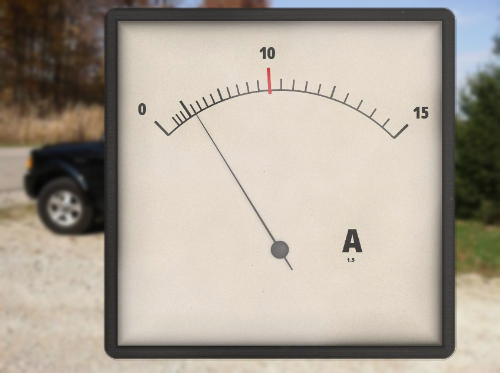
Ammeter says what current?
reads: 5.5 A
